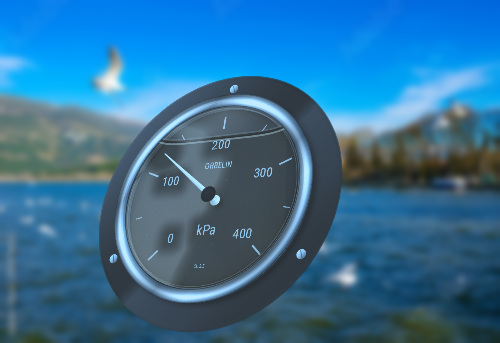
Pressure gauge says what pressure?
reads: 125 kPa
